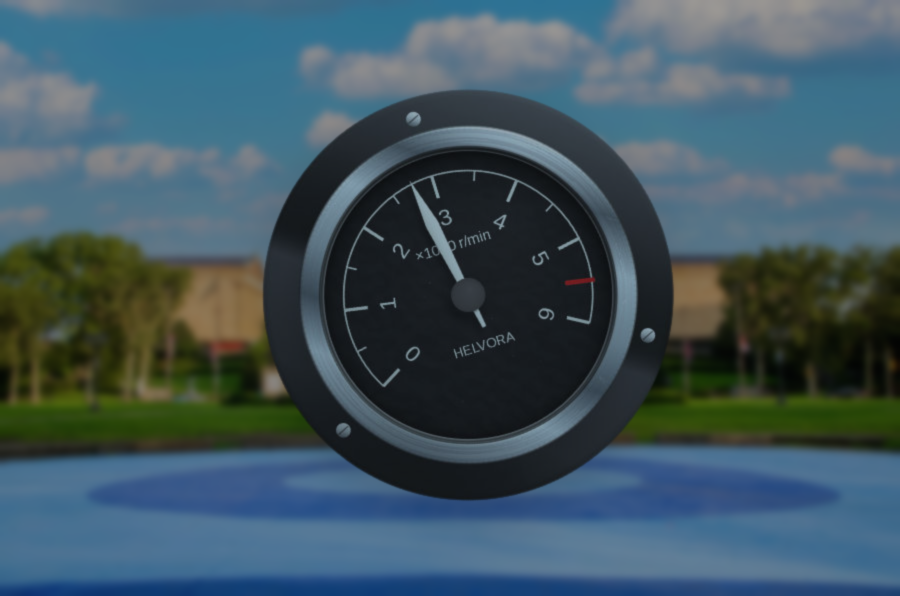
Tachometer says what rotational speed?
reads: 2750 rpm
